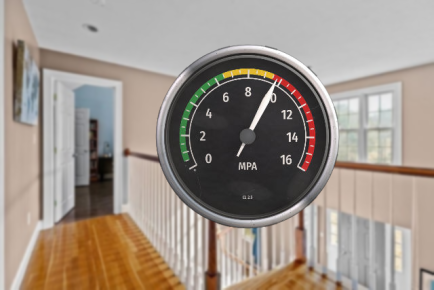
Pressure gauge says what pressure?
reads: 9.75 MPa
